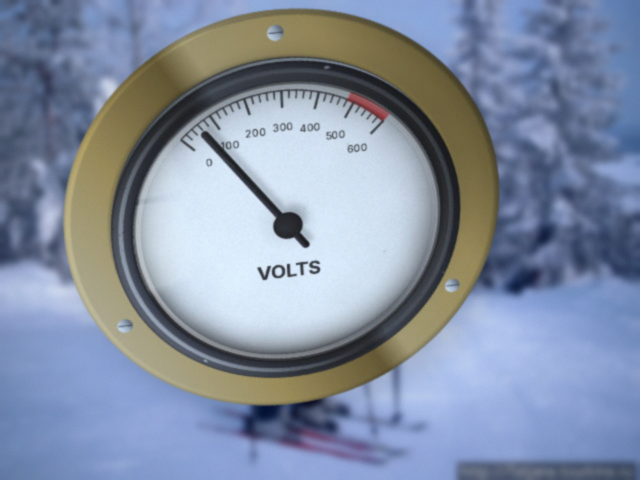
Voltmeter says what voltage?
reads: 60 V
